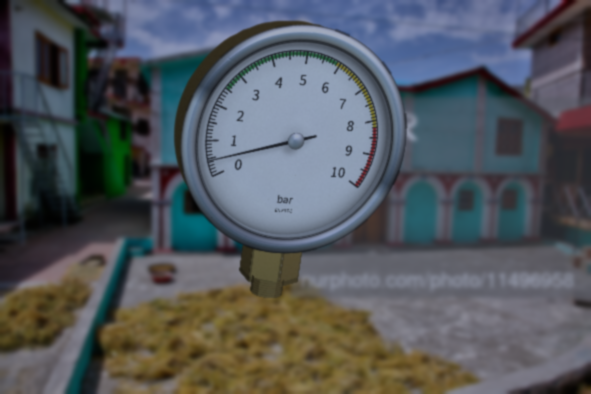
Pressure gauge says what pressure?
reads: 0.5 bar
